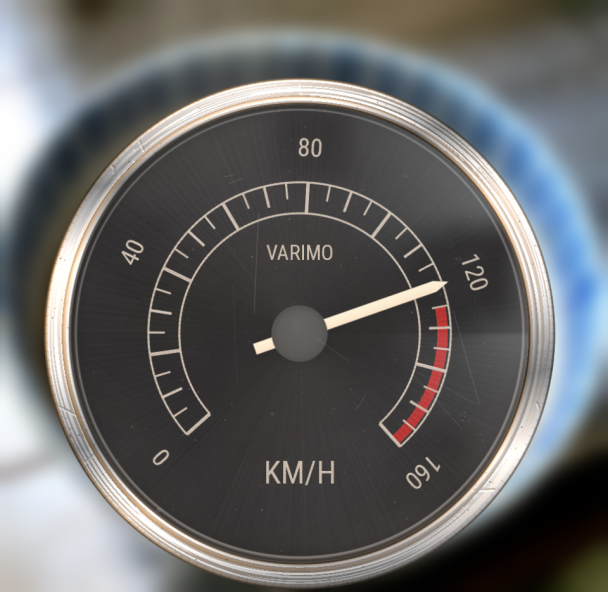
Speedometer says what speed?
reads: 120 km/h
